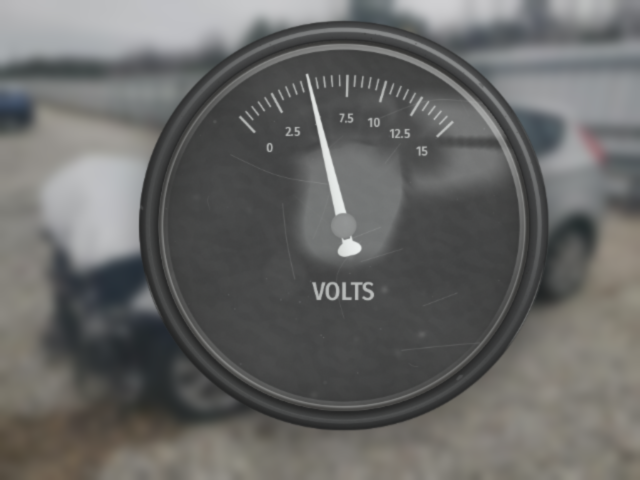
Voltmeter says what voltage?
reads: 5 V
